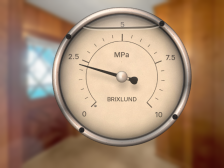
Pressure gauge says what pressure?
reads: 2.25 MPa
